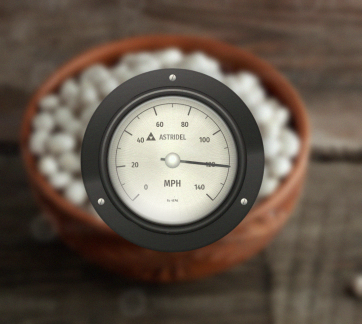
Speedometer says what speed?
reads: 120 mph
